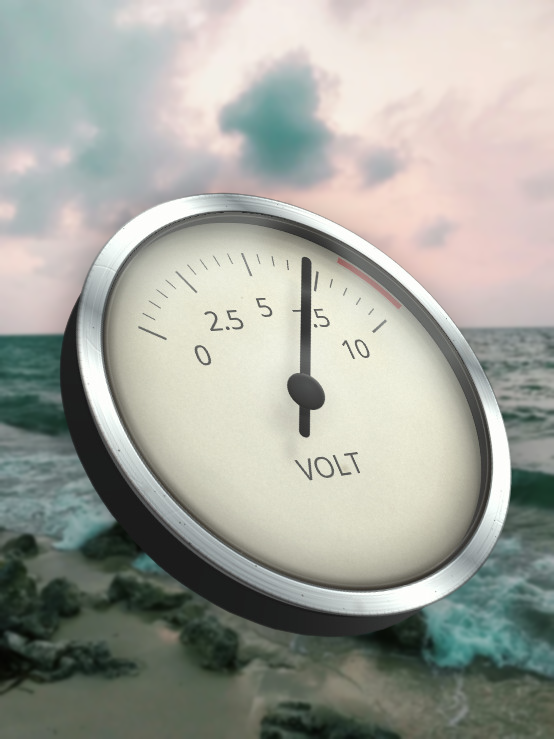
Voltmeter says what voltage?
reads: 7 V
